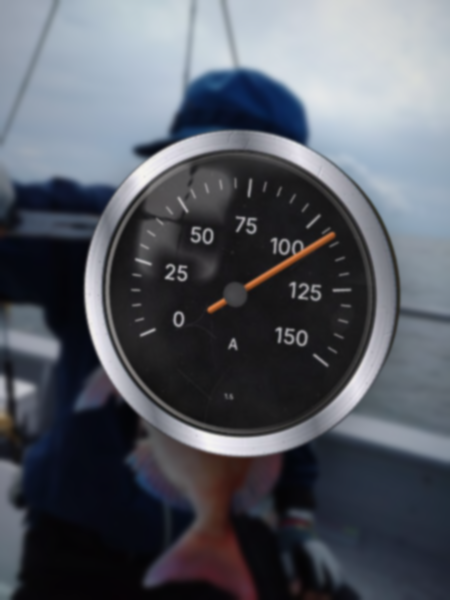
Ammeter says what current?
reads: 107.5 A
